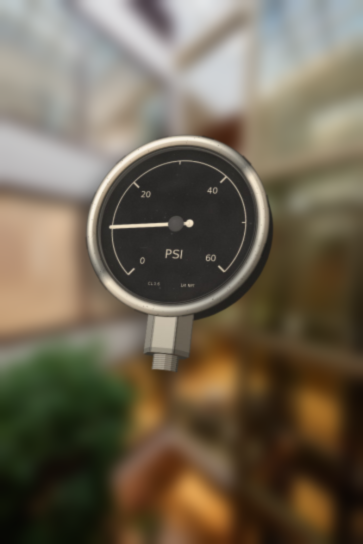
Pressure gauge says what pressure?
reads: 10 psi
